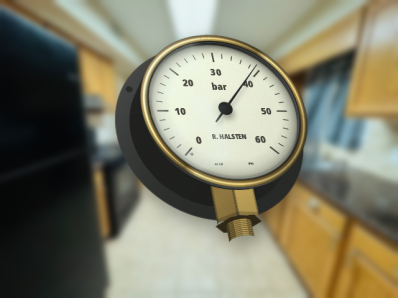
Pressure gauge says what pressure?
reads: 39 bar
